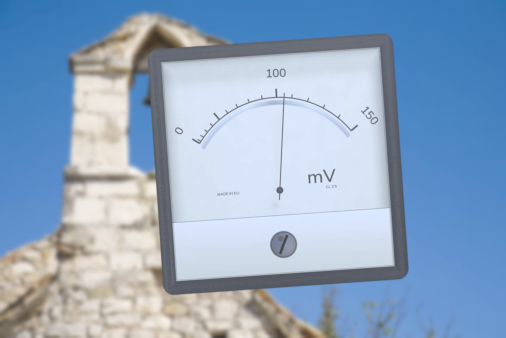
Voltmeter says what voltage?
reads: 105 mV
